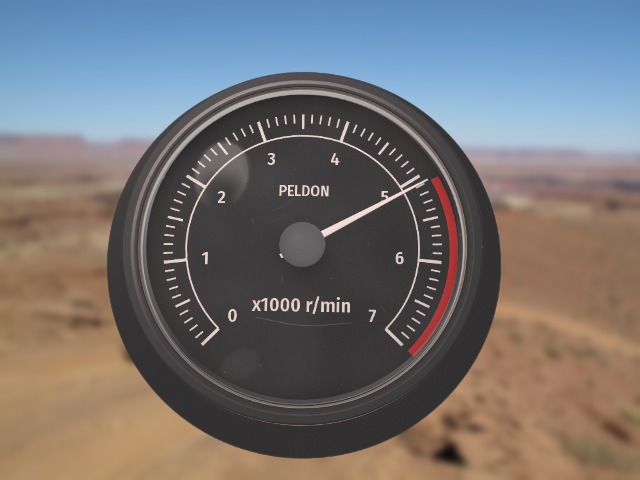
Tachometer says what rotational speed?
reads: 5100 rpm
